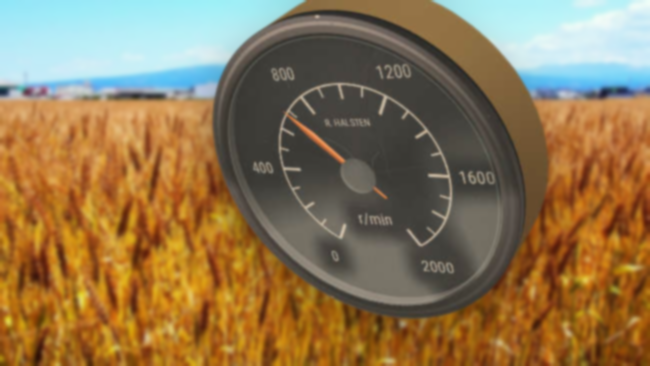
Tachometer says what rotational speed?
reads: 700 rpm
